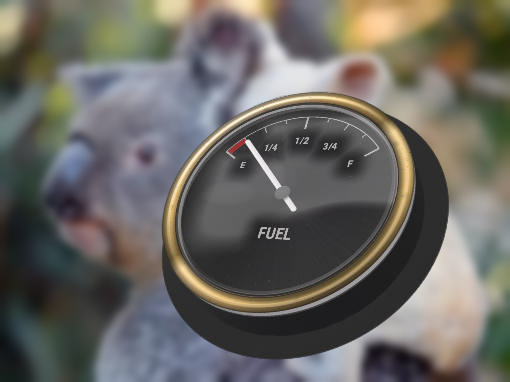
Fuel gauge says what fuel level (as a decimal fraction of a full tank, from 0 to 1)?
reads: 0.125
